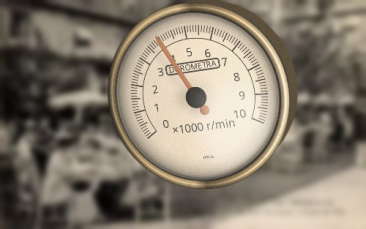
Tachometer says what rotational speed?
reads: 4000 rpm
